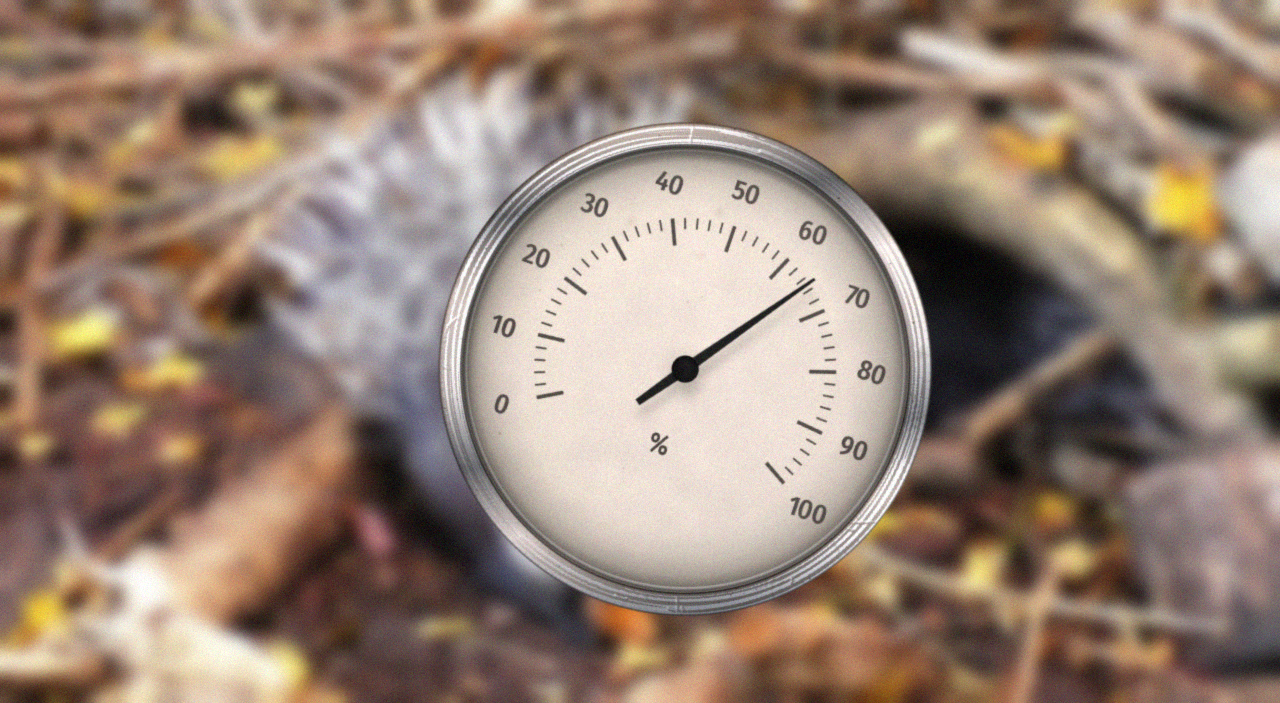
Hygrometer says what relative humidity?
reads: 65 %
